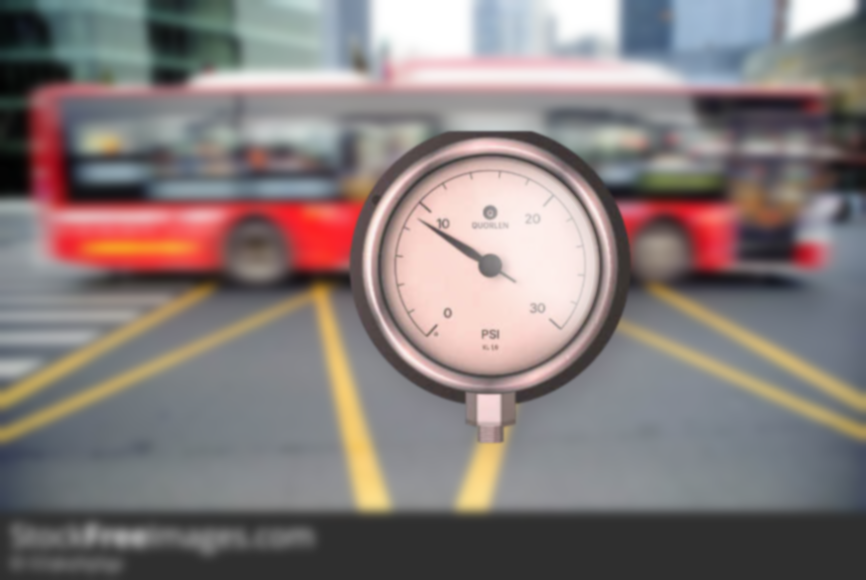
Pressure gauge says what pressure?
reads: 9 psi
